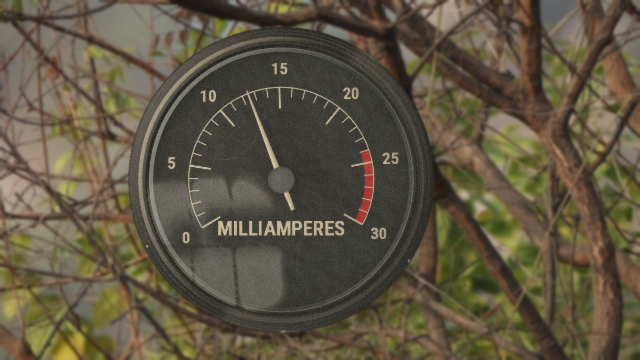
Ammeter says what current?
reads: 12.5 mA
